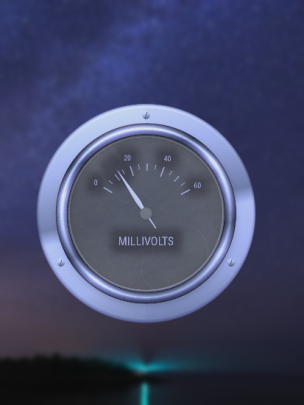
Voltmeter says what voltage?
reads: 12.5 mV
